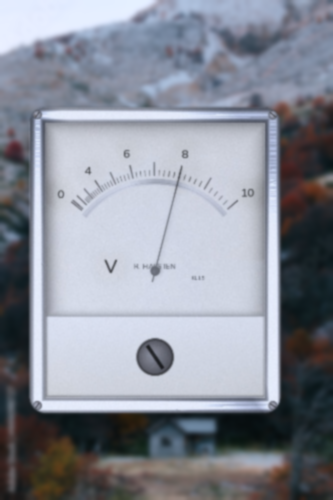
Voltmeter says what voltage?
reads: 8 V
